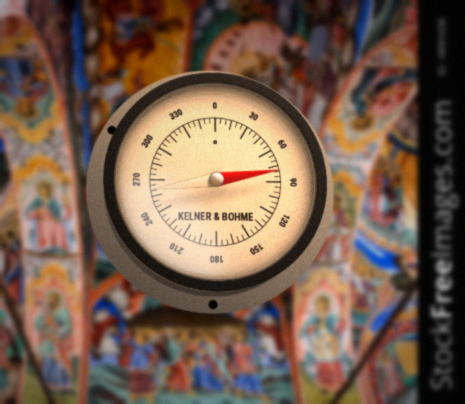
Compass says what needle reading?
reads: 80 °
